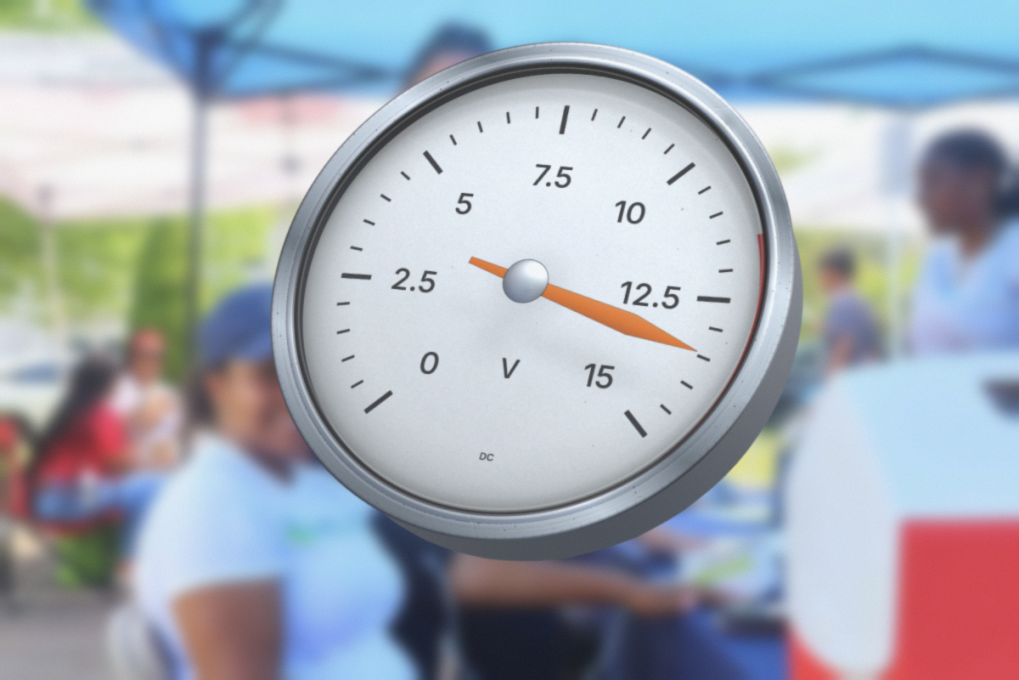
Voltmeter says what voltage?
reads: 13.5 V
